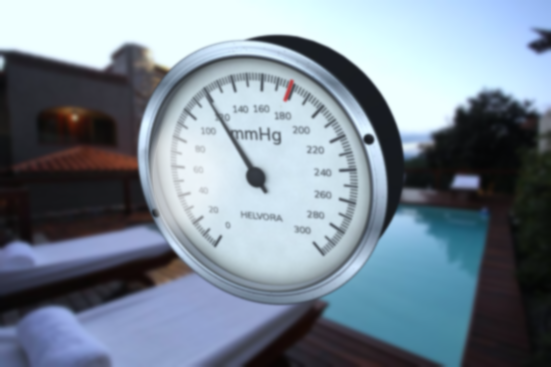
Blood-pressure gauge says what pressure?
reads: 120 mmHg
